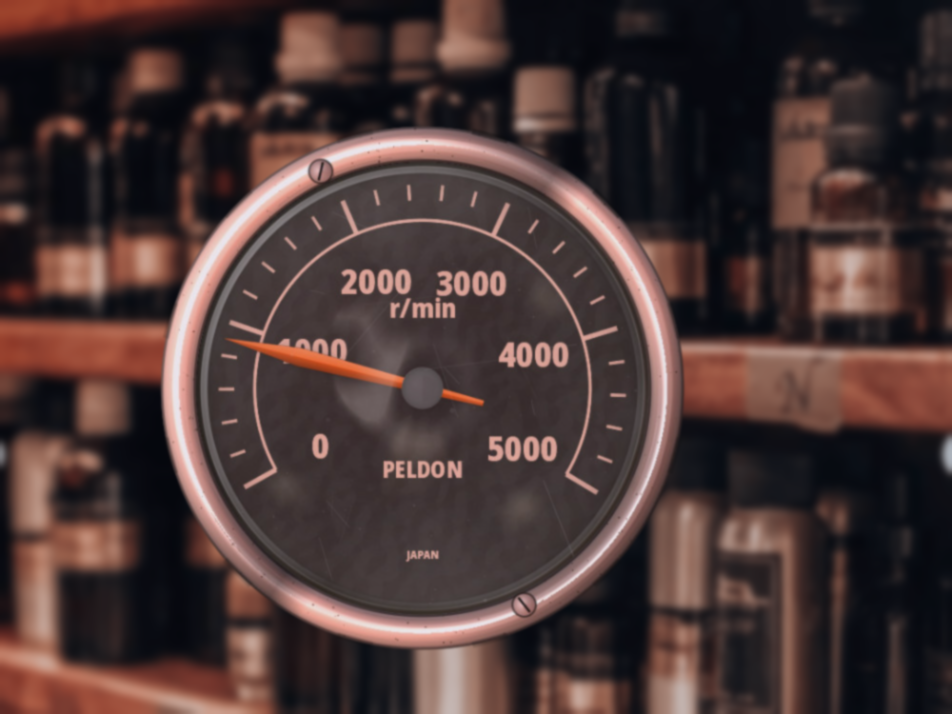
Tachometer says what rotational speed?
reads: 900 rpm
